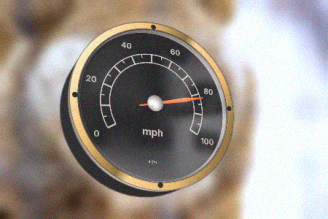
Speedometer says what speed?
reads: 82.5 mph
